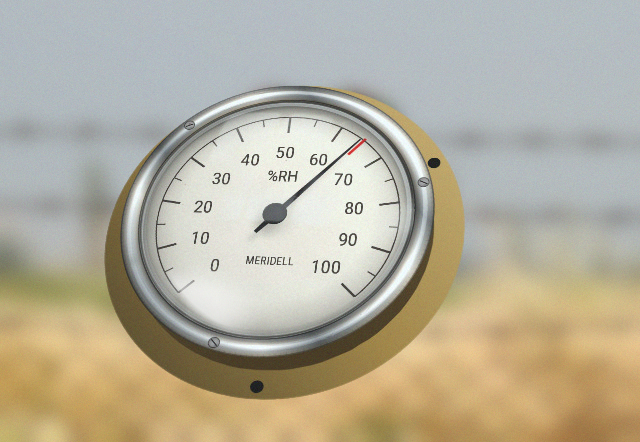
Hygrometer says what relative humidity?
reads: 65 %
